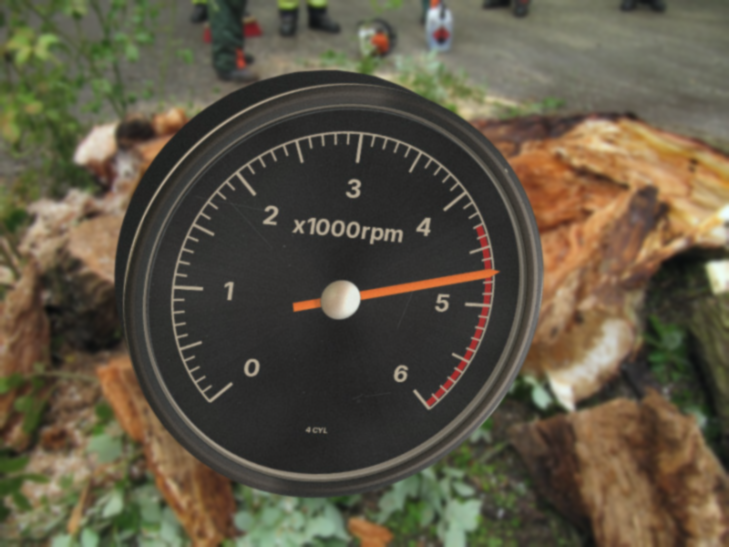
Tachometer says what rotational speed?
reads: 4700 rpm
